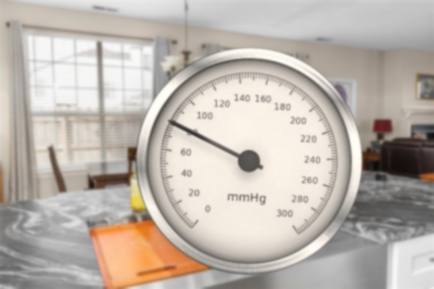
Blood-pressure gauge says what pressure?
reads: 80 mmHg
